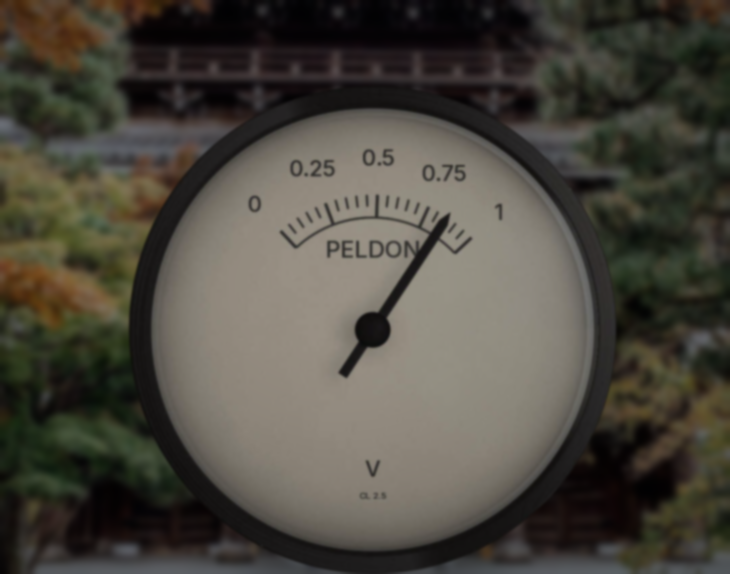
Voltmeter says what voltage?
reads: 0.85 V
